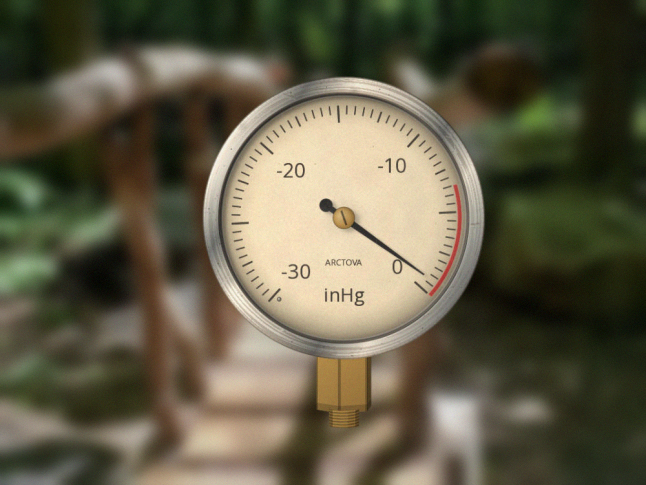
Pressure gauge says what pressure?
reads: -0.75 inHg
